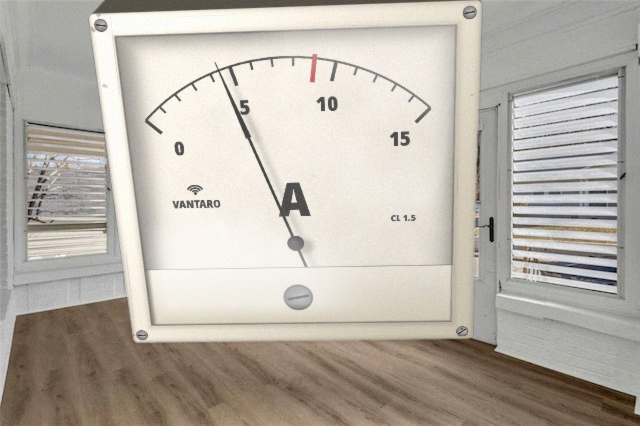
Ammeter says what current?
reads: 4.5 A
